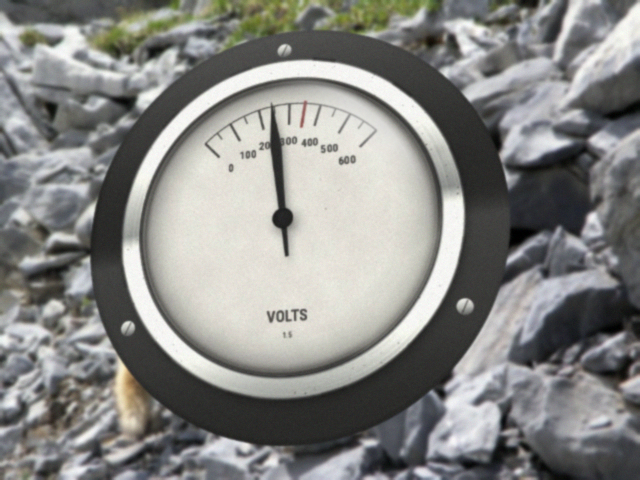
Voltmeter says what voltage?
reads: 250 V
